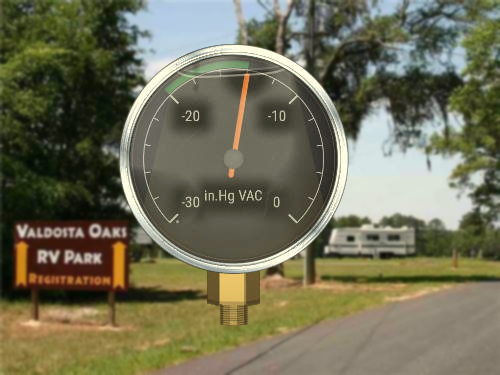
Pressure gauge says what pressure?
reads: -14 inHg
